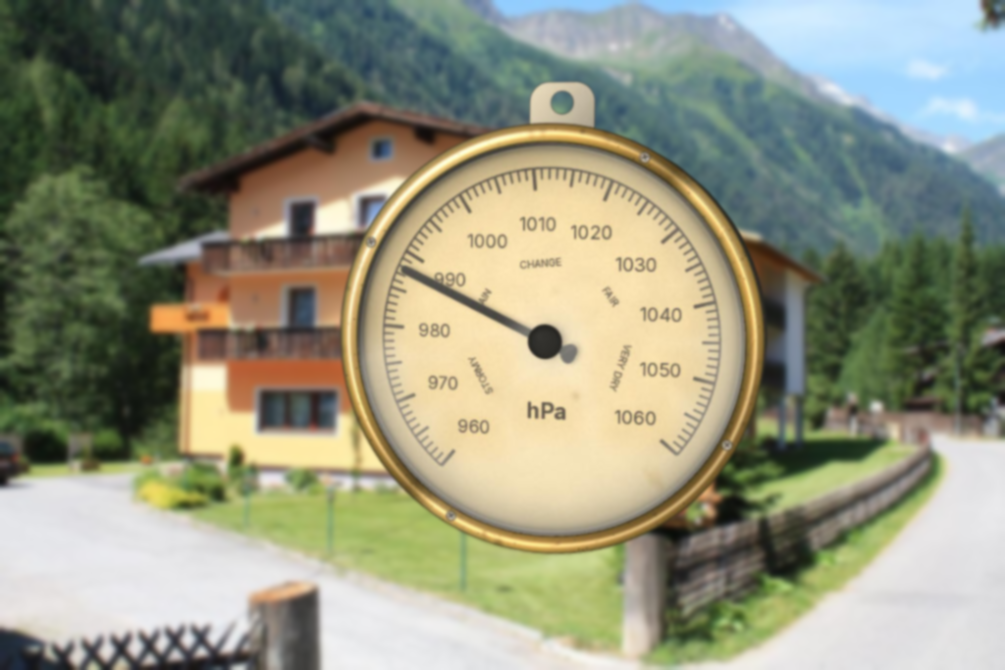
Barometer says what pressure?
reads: 988 hPa
